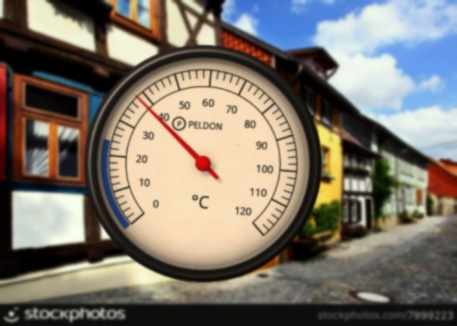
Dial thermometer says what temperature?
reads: 38 °C
